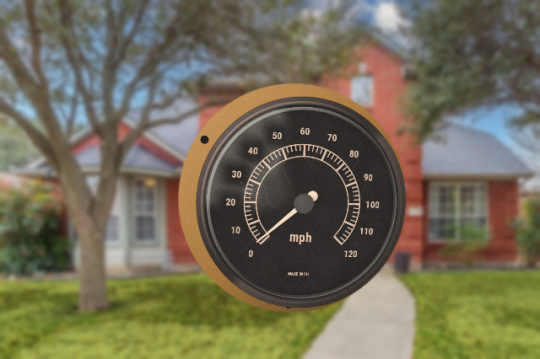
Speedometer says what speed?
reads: 2 mph
